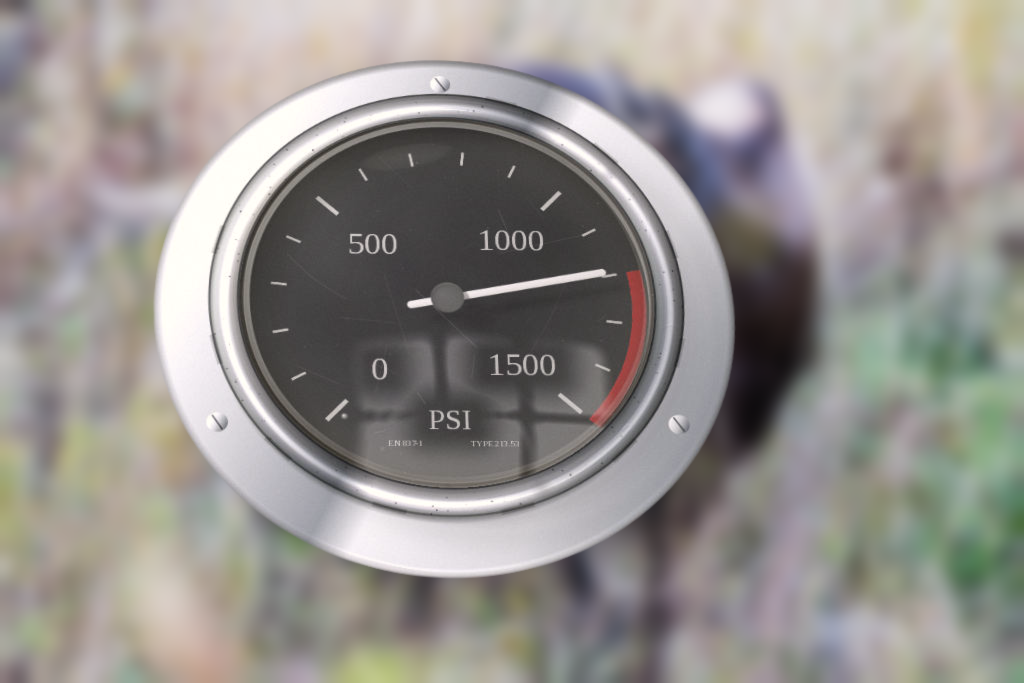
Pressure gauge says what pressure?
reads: 1200 psi
